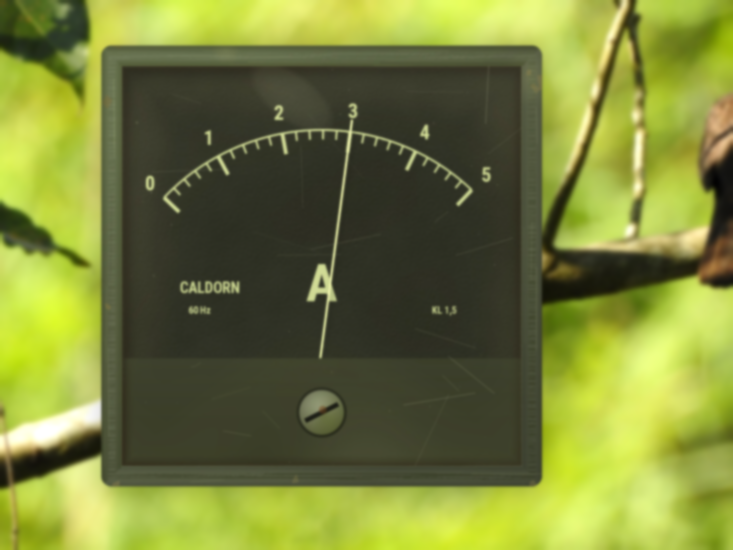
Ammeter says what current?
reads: 3 A
